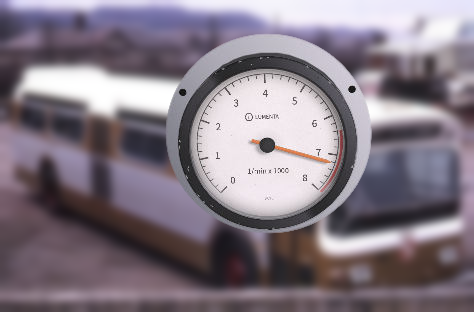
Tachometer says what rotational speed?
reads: 7200 rpm
